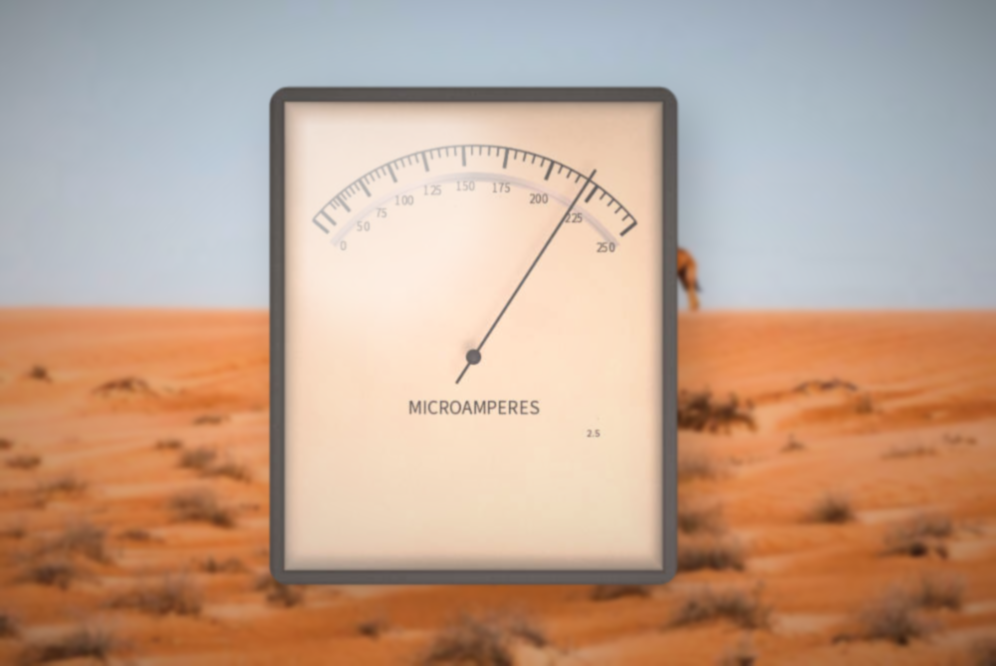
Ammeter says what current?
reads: 220 µA
